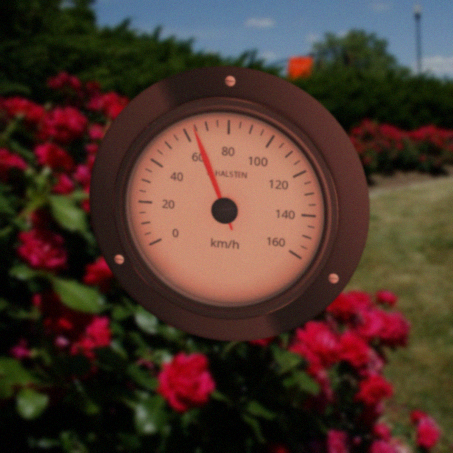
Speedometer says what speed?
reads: 65 km/h
